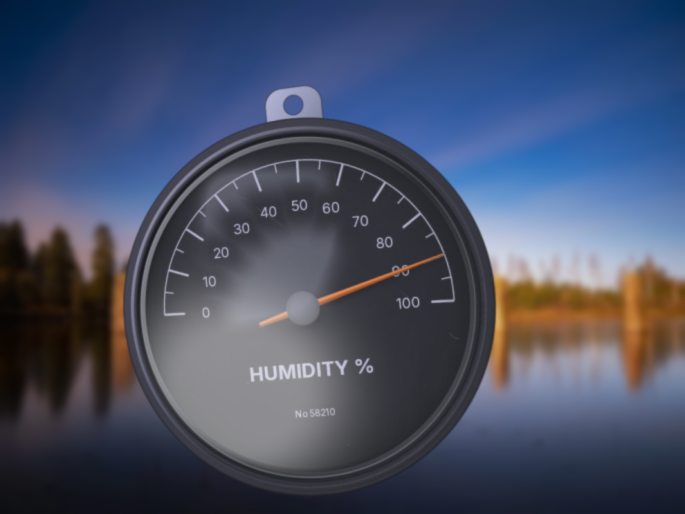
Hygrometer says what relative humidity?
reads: 90 %
